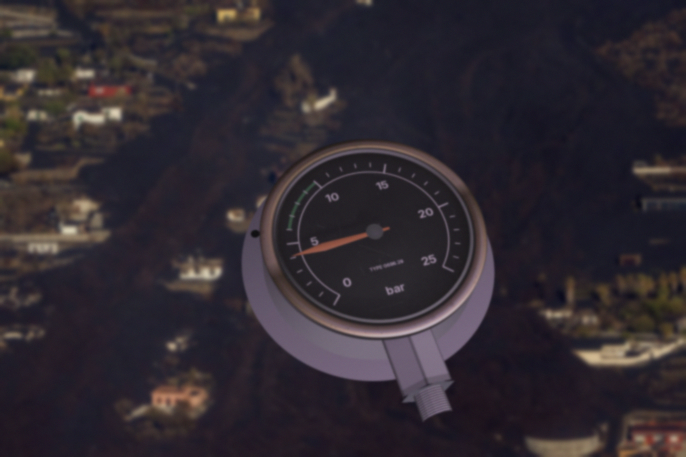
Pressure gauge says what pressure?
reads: 4 bar
